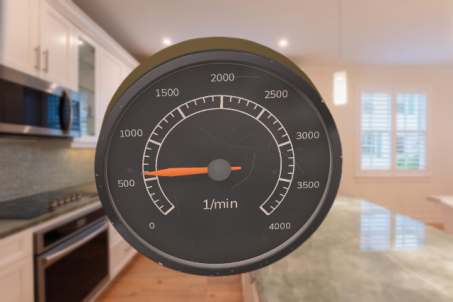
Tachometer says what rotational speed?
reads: 600 rpm
